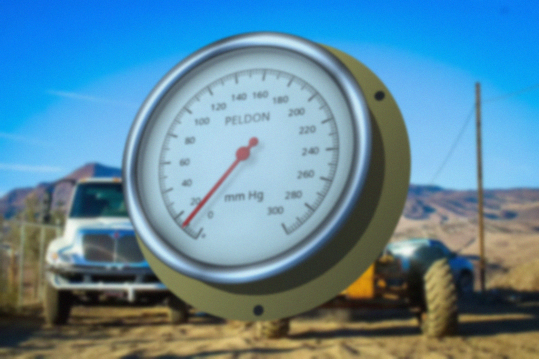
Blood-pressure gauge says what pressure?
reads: 10 mmHg
